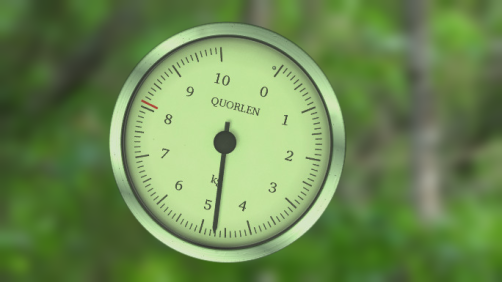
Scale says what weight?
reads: 4.7 kg
